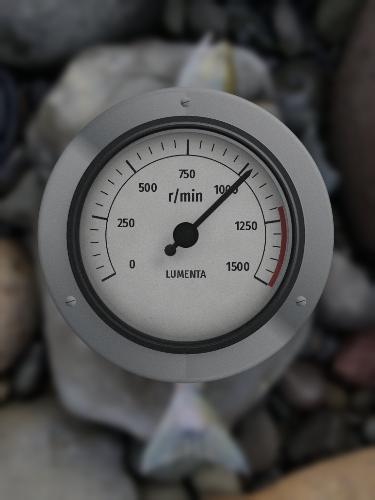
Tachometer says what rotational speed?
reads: 1025 rpm
